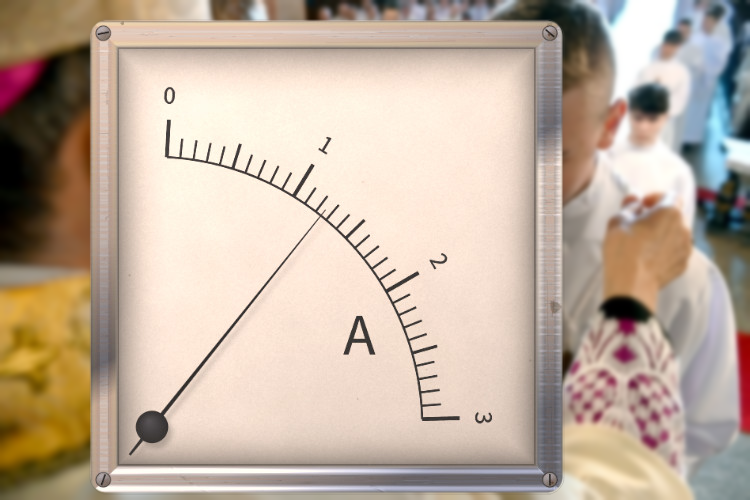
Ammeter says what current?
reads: 1.25 A
